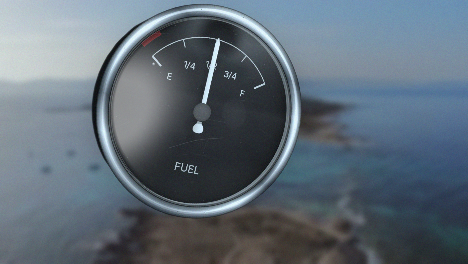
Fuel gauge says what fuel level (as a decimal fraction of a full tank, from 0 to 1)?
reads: 0.5
